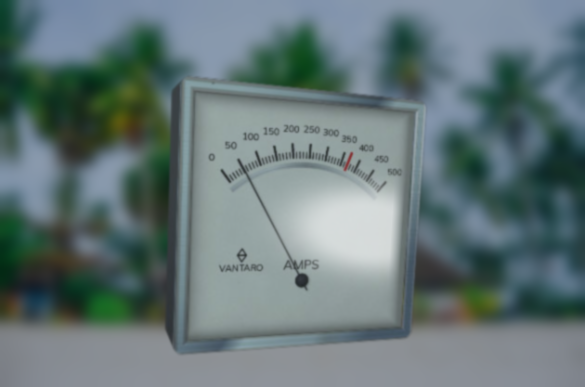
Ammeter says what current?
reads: 50 A
